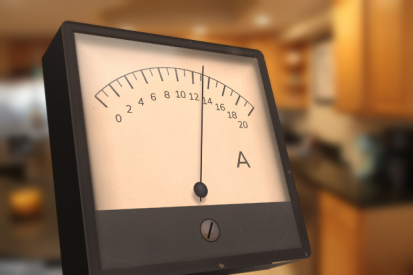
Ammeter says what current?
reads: 13 A
